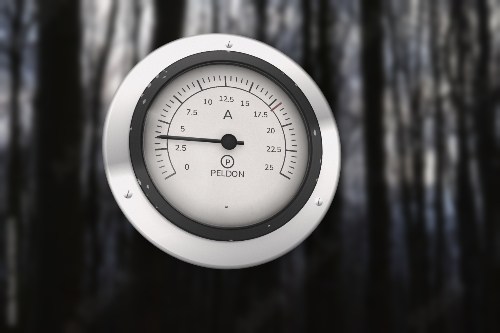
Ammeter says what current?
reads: 3.5 A
